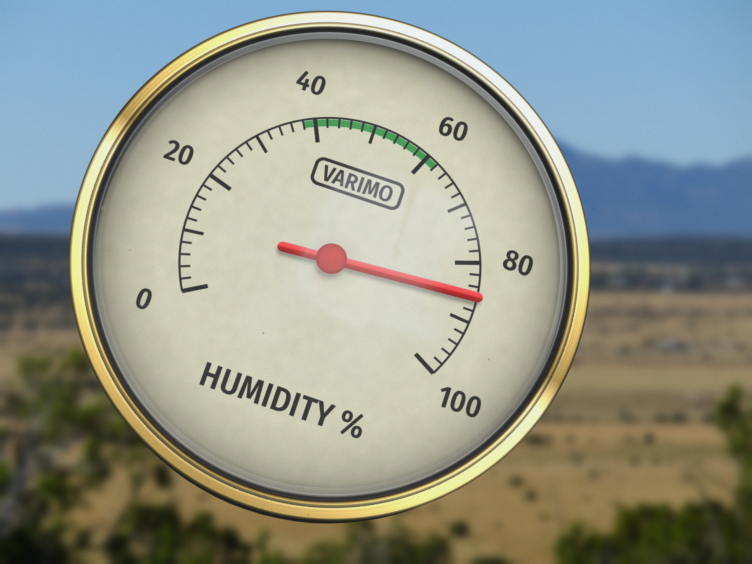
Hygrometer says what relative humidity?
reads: 86 %
